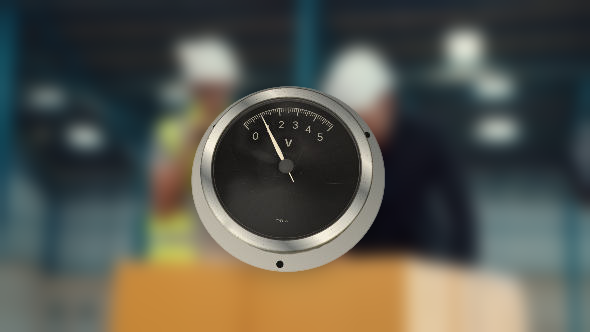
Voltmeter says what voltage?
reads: 1 V
